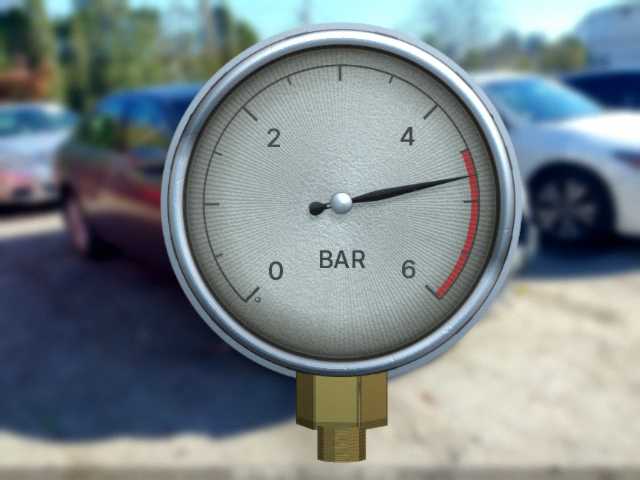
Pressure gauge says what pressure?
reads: 4.75 bar
